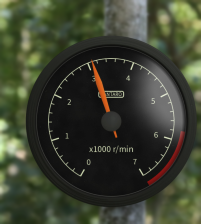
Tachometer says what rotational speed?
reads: 3100 rpm
